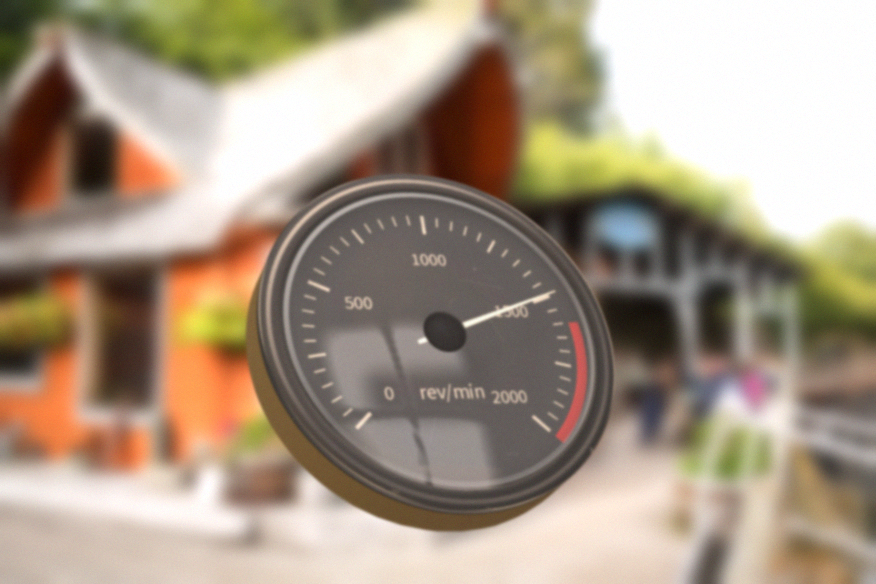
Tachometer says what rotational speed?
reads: 1500 rpm
